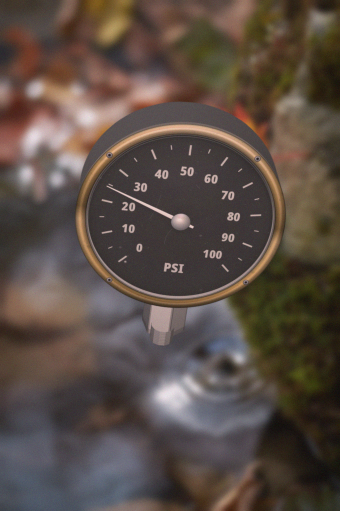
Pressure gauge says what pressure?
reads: 25 psi
